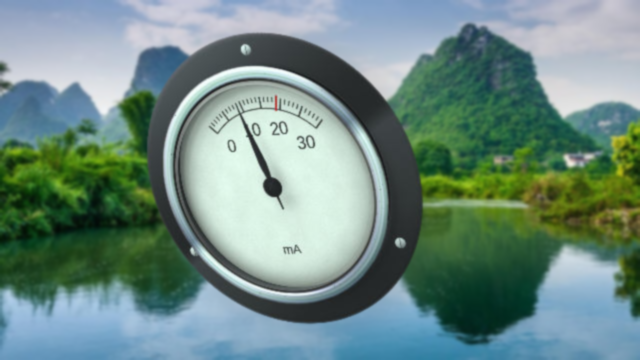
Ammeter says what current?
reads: 10 mA
